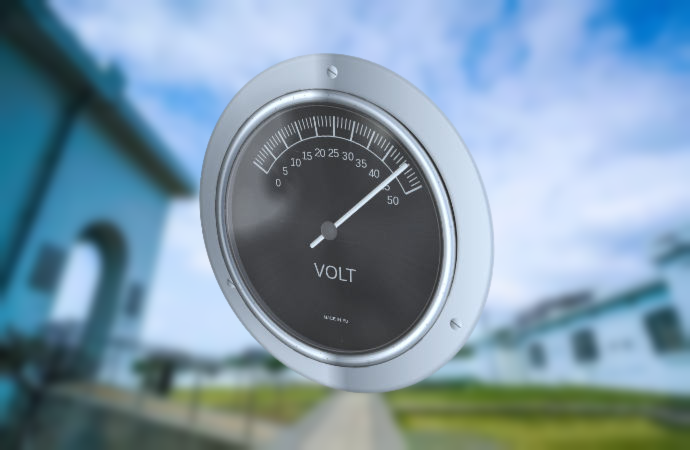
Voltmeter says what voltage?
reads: 45 V
